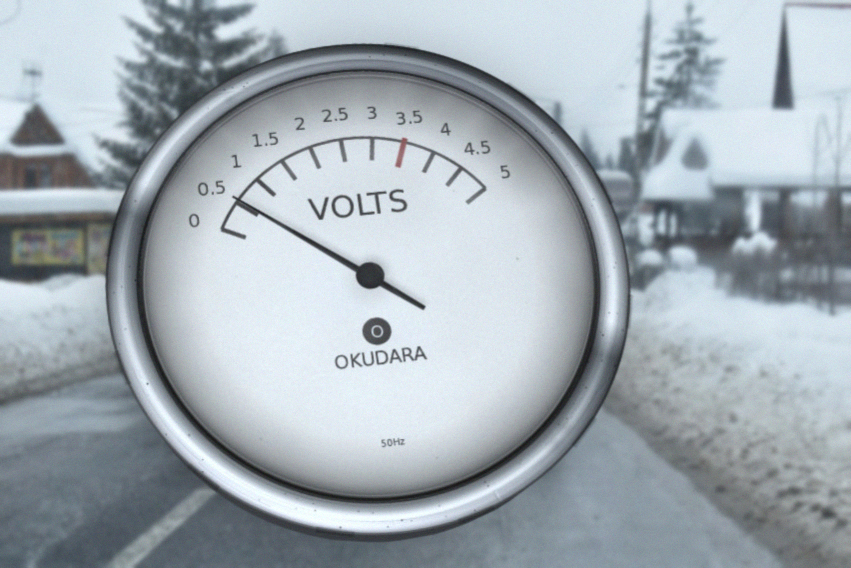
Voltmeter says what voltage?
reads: 0.5 V
